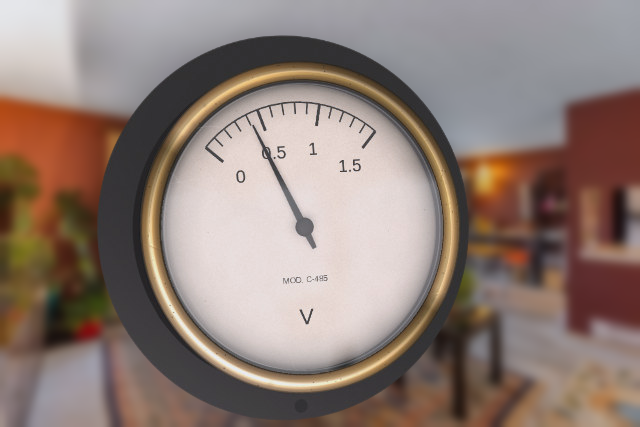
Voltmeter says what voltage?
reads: 0.4 V
